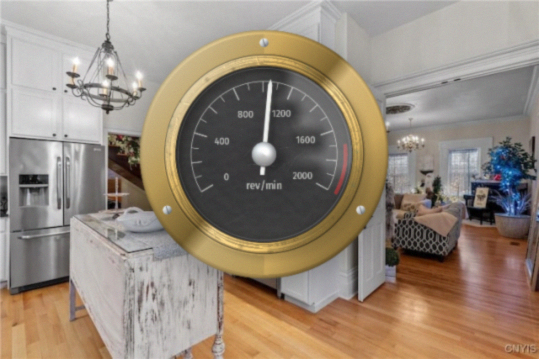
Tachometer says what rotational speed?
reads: 1050 rpm
